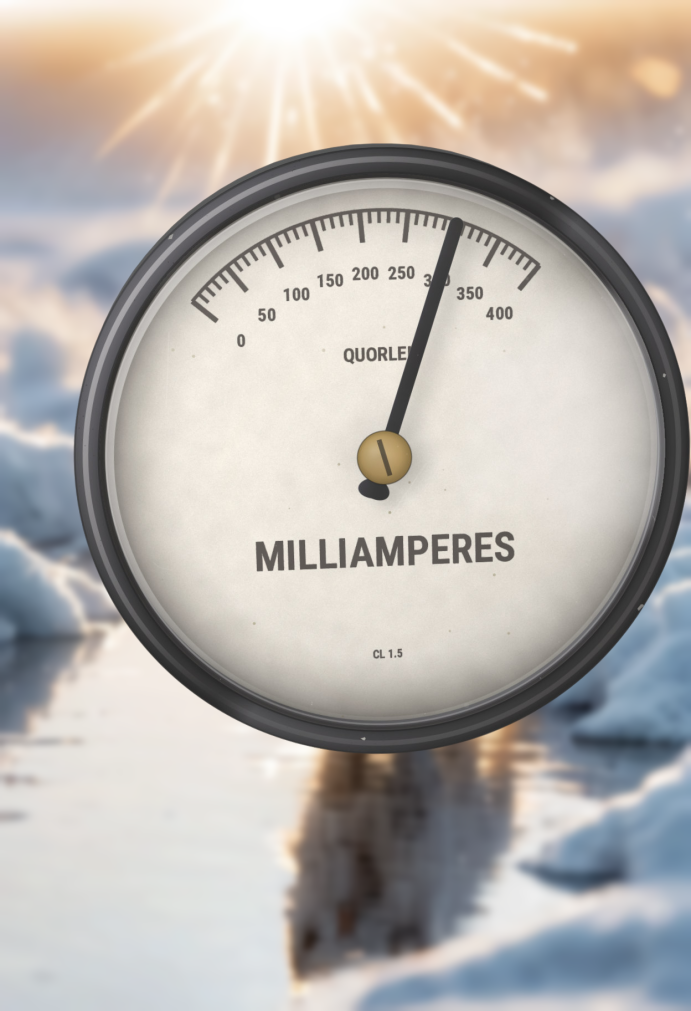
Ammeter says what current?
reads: 300 mA
